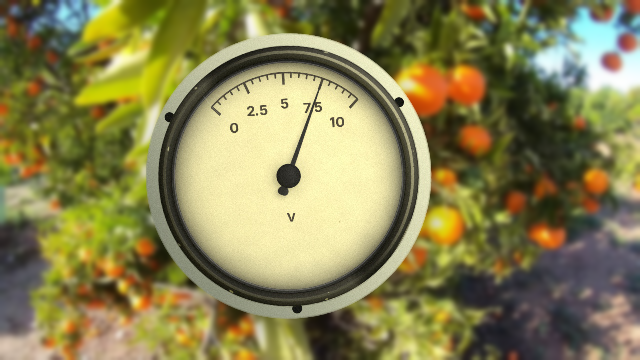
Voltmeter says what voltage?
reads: 7.5 V
